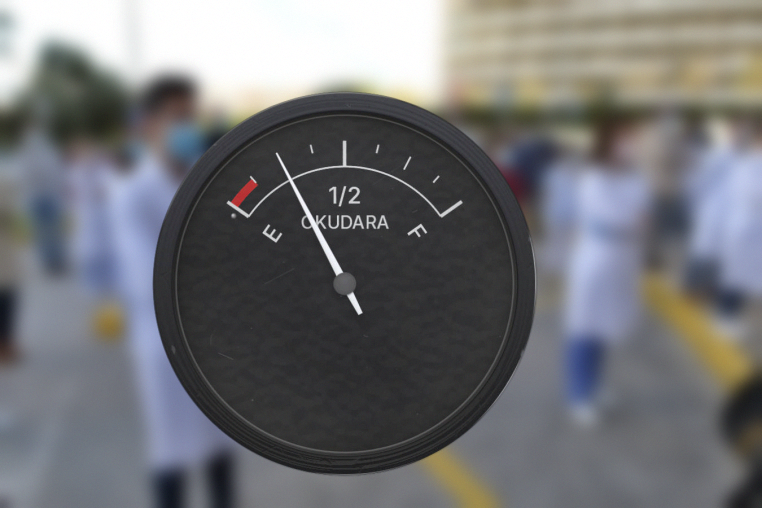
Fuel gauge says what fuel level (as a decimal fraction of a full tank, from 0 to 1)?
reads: 0.25
